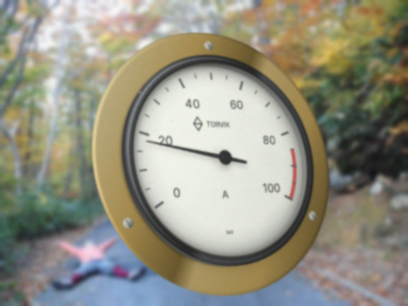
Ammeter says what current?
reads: 17.5 A
